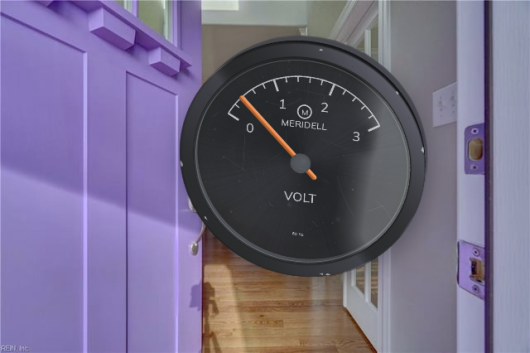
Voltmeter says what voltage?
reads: 0.4 V
